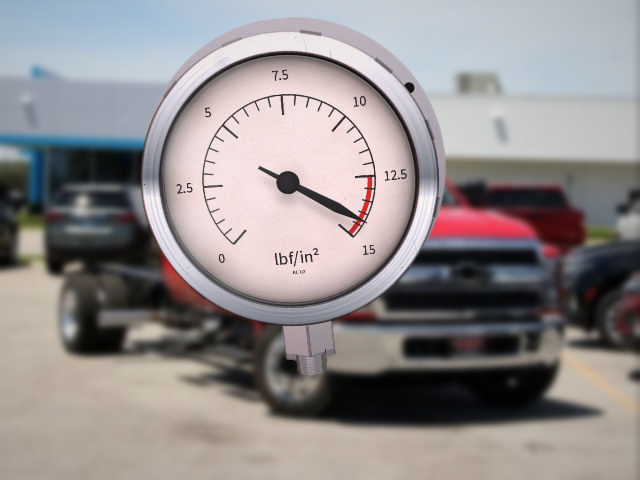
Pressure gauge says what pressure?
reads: 14.25 psi
